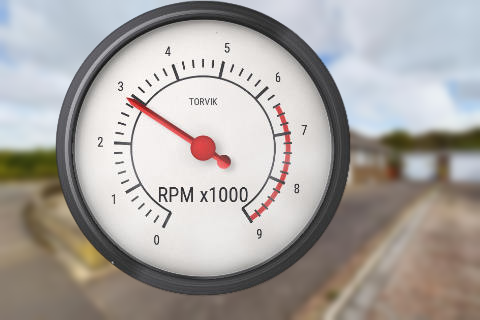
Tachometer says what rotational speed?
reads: 2900 rpm
